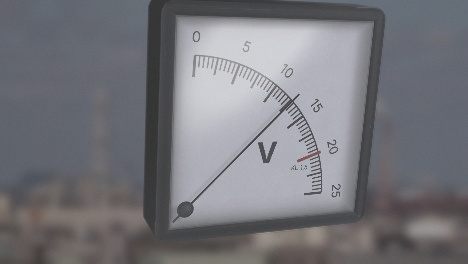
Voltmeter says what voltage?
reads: 12.5 V
